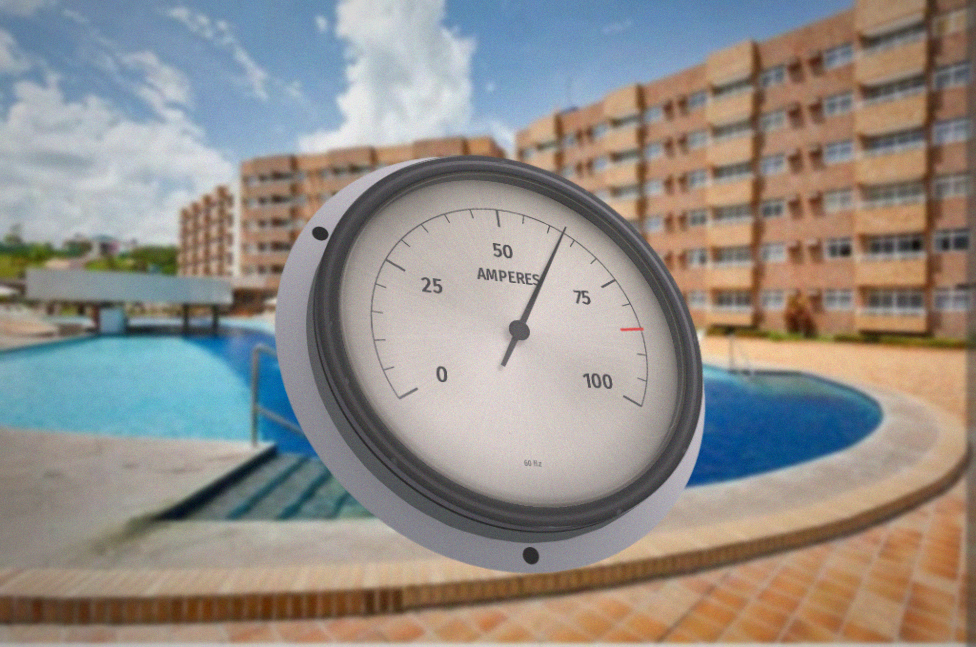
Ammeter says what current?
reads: 62.5 A
